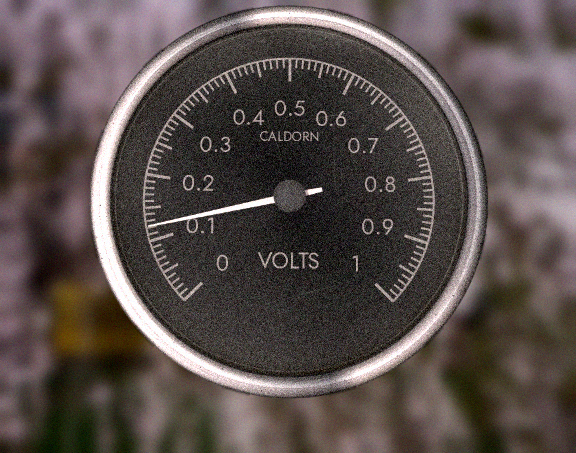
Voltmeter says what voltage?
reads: 0.12 V
